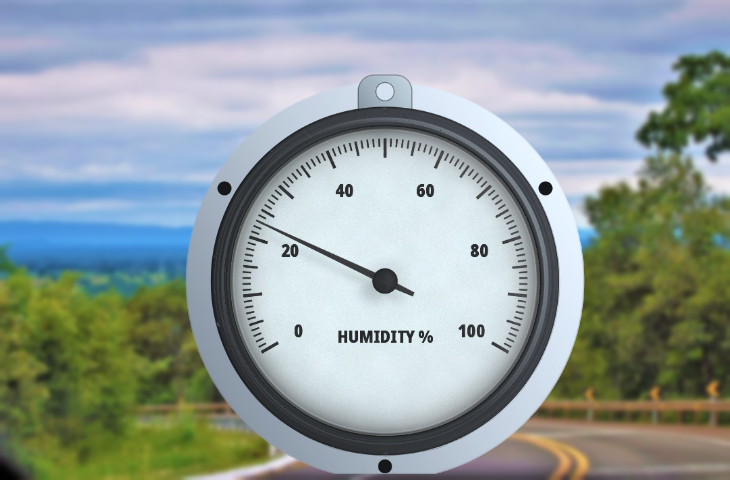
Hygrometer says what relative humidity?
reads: 23 %
